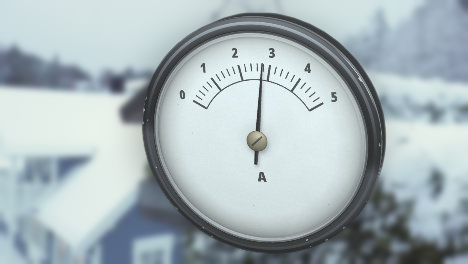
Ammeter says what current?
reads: 2.8 A
